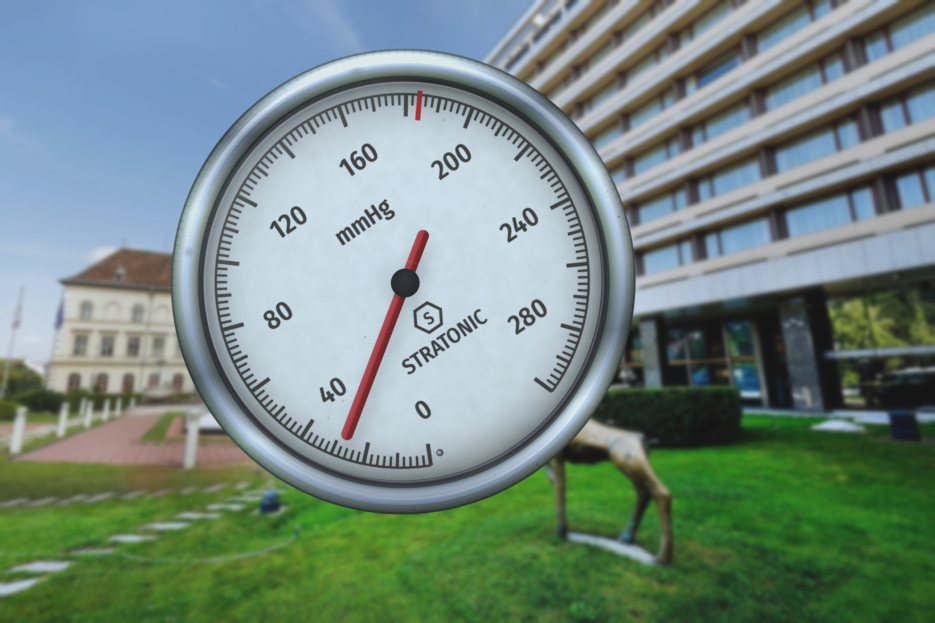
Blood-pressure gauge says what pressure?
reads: 28 mmHg
